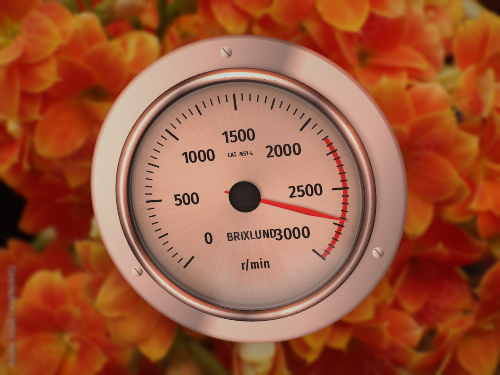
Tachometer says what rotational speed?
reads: 2700 rpm
